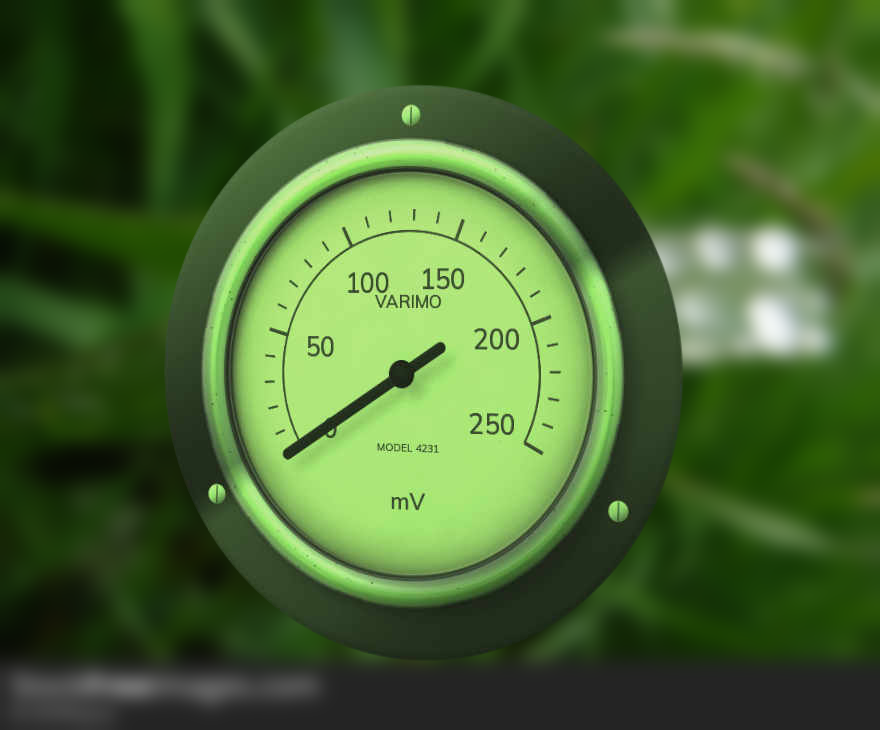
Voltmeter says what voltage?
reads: 0 mV
